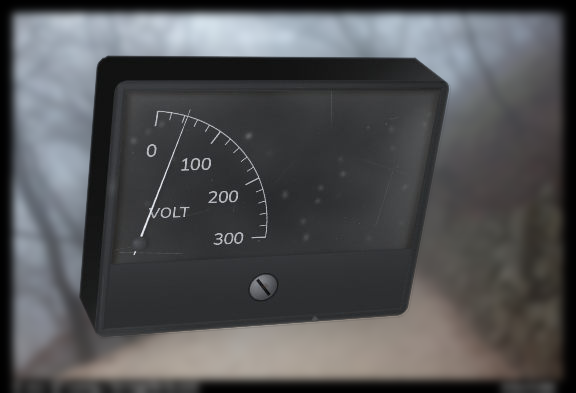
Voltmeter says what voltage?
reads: 40 V
